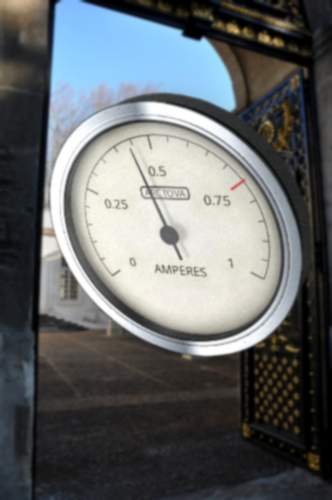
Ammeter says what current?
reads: 0.45 A
